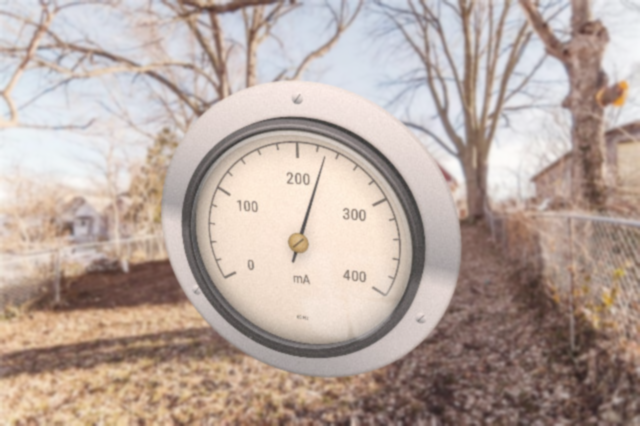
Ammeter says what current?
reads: 230 mA
